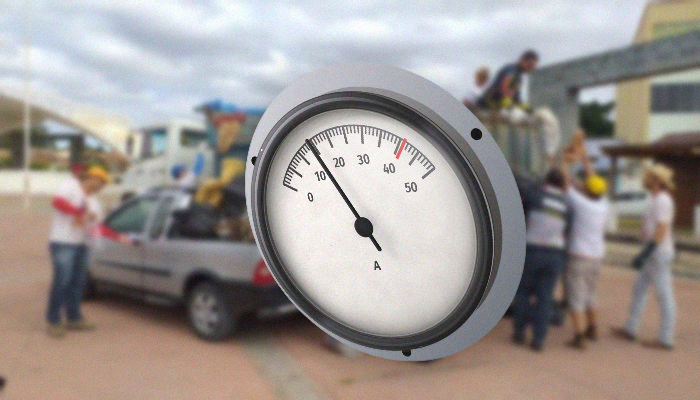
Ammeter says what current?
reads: 15 A
